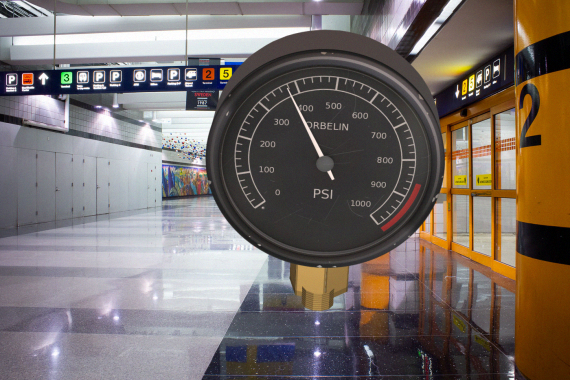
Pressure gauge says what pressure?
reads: 380 psi
